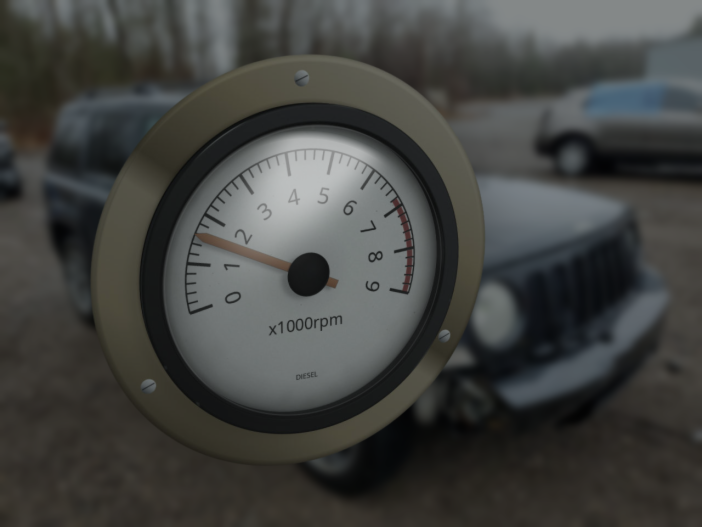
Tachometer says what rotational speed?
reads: 1600 rpm
